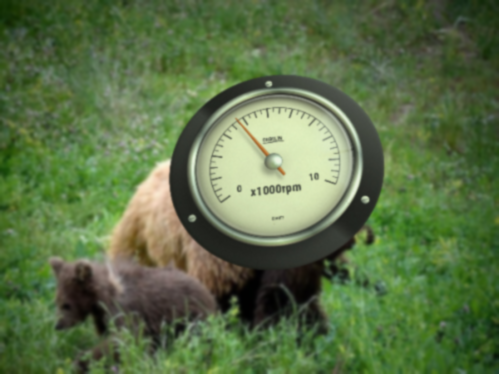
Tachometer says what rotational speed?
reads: 3750 rpm
